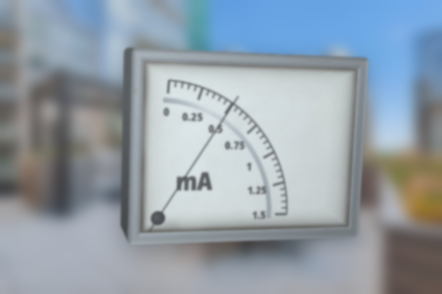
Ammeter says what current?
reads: 0.5 mA
